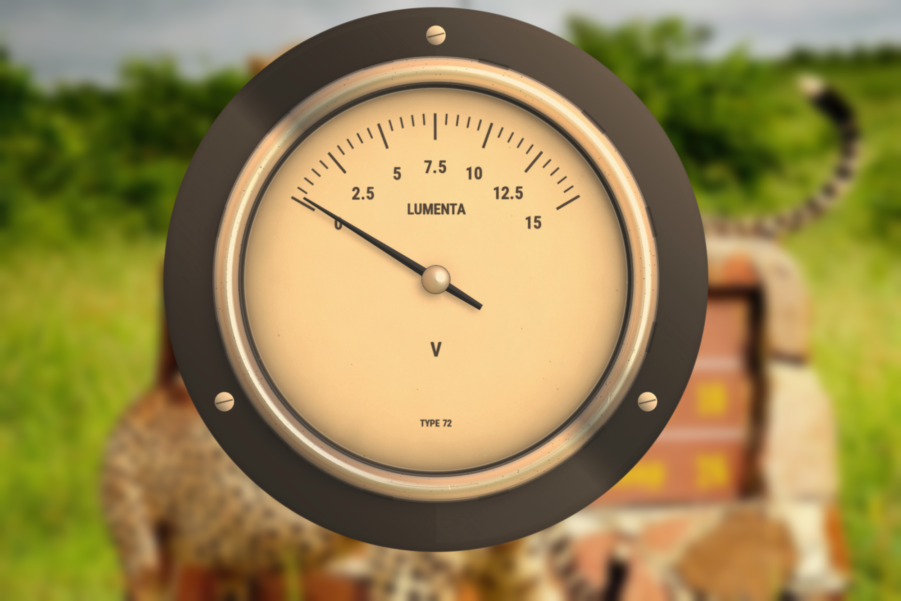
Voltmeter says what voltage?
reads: 0.25 V
